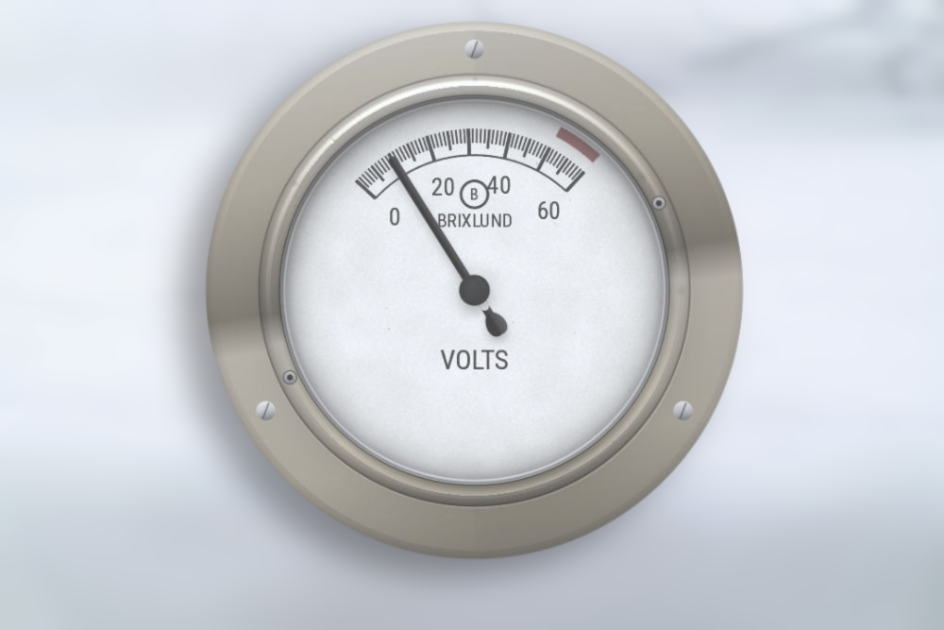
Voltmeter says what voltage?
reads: 10 V
